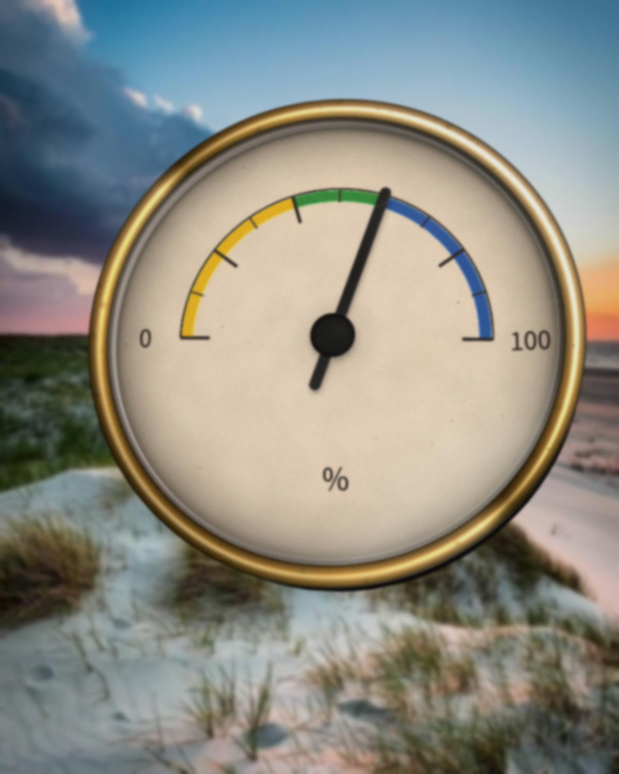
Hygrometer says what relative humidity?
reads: 60 %
